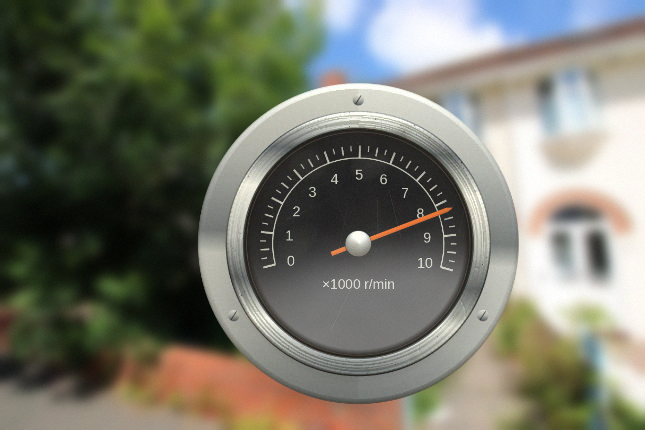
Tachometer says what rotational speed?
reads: 8250 rpm
